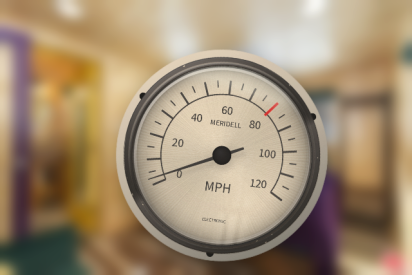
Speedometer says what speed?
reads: 2.5 mph
